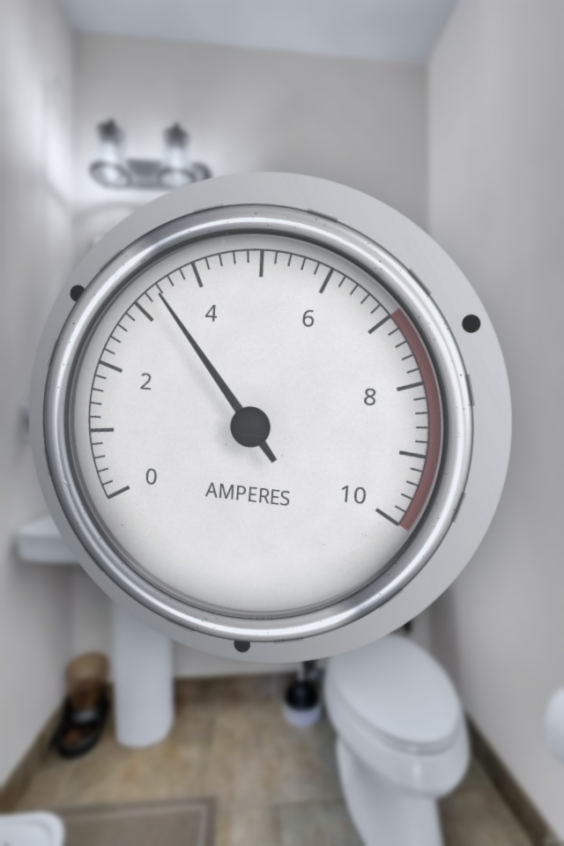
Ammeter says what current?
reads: 3.4 A
